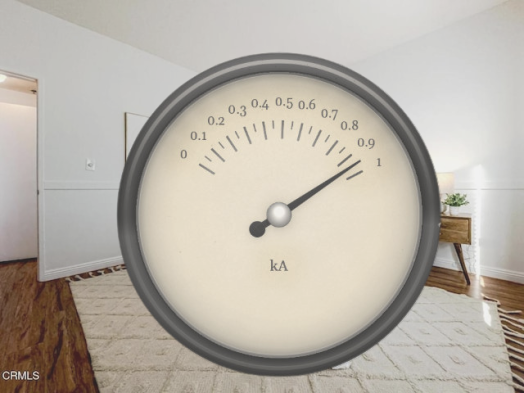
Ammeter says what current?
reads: 0.95 kA
